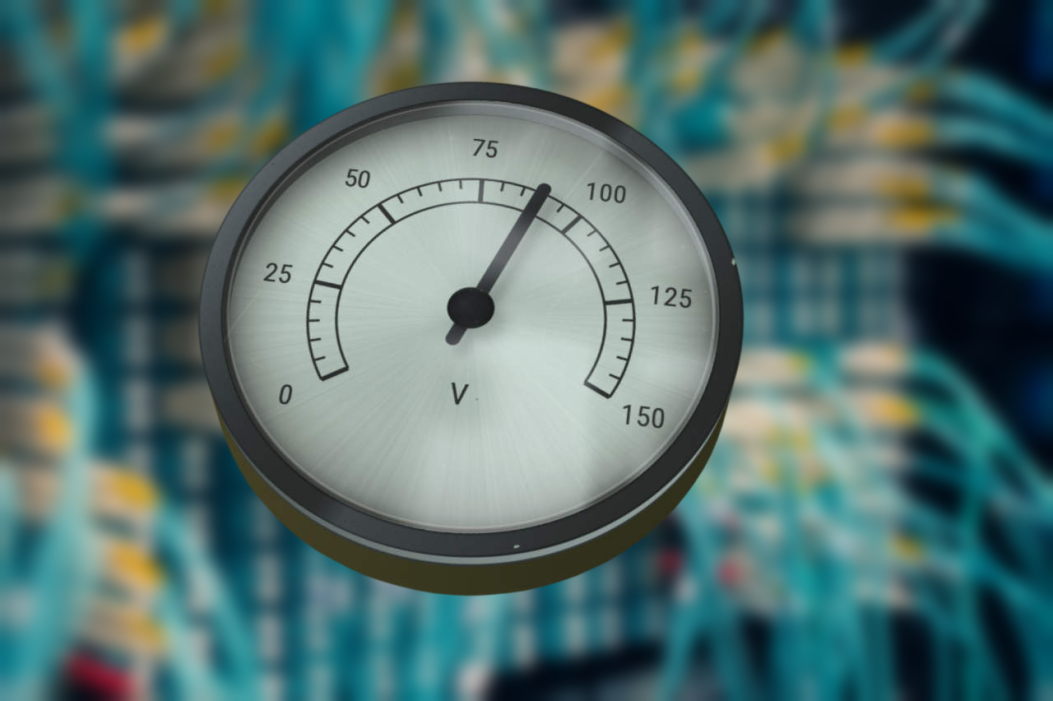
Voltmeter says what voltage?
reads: 90 V
